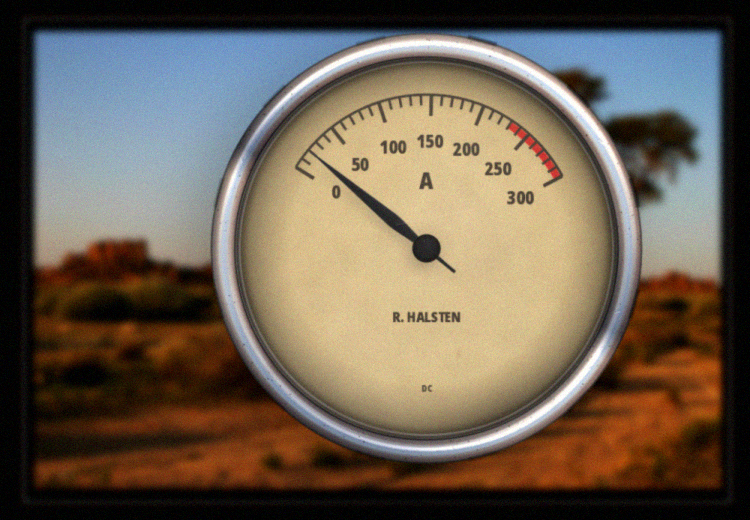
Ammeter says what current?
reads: 20 A
